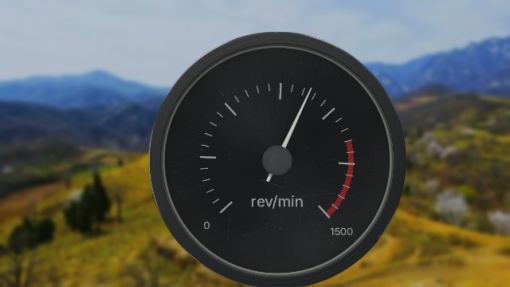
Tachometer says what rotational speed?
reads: 875 rpm
